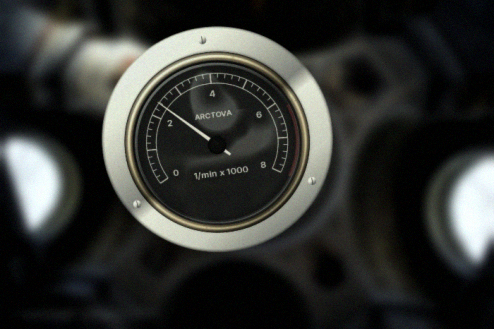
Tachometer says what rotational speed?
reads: 2400 rpm
